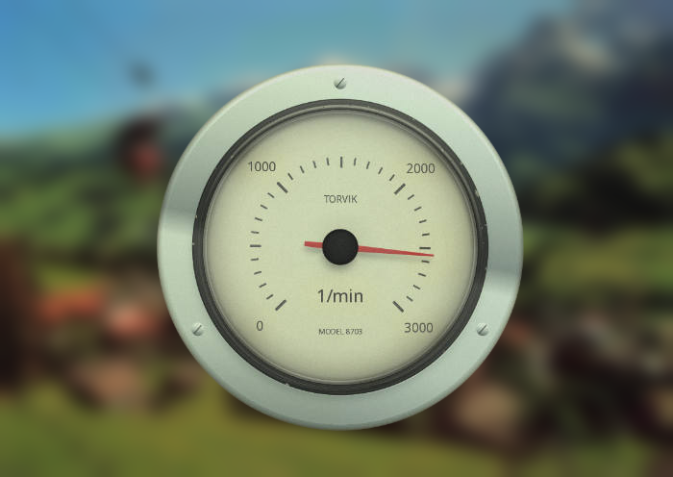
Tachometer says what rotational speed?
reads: 2550 rpm
